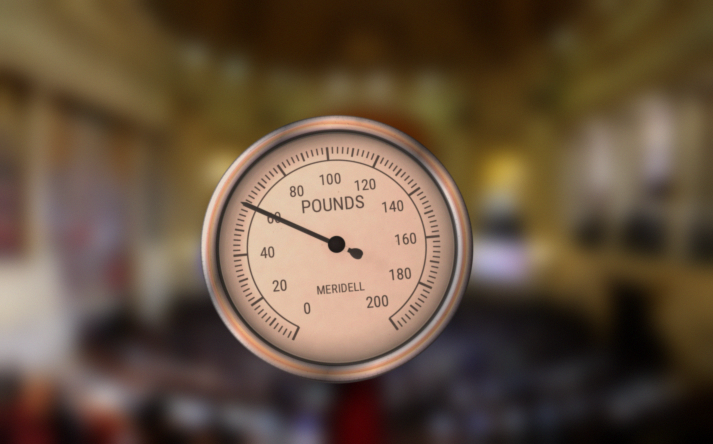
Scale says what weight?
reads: 60 lb
